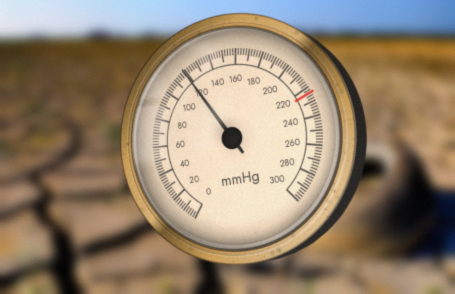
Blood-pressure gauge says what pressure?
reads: 120 mmHg
